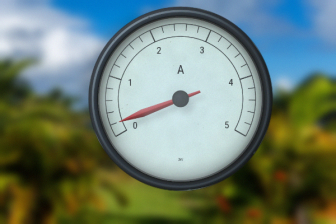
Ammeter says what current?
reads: 0.2 A
